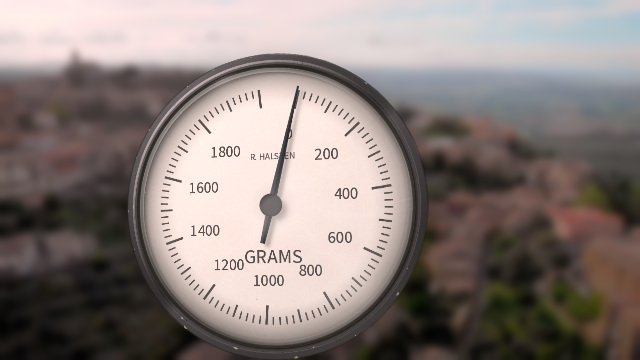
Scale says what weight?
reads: 0 g
